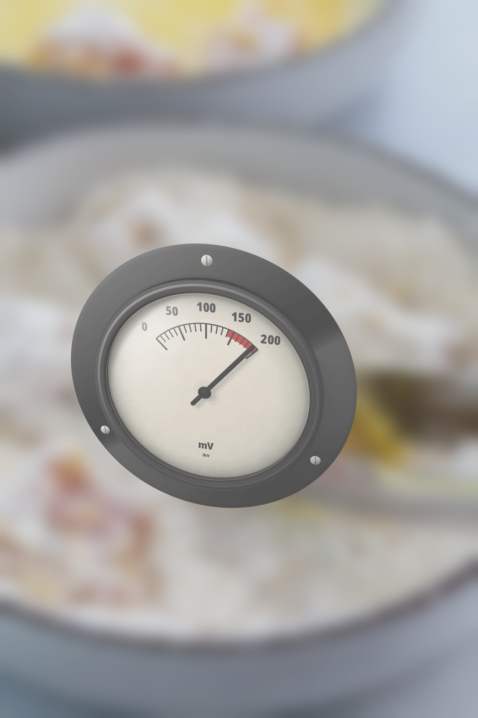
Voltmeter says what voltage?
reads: 190 mV
